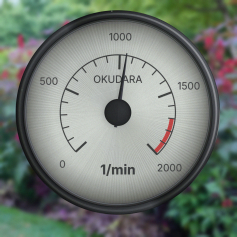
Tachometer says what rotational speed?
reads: 1050 rpm
